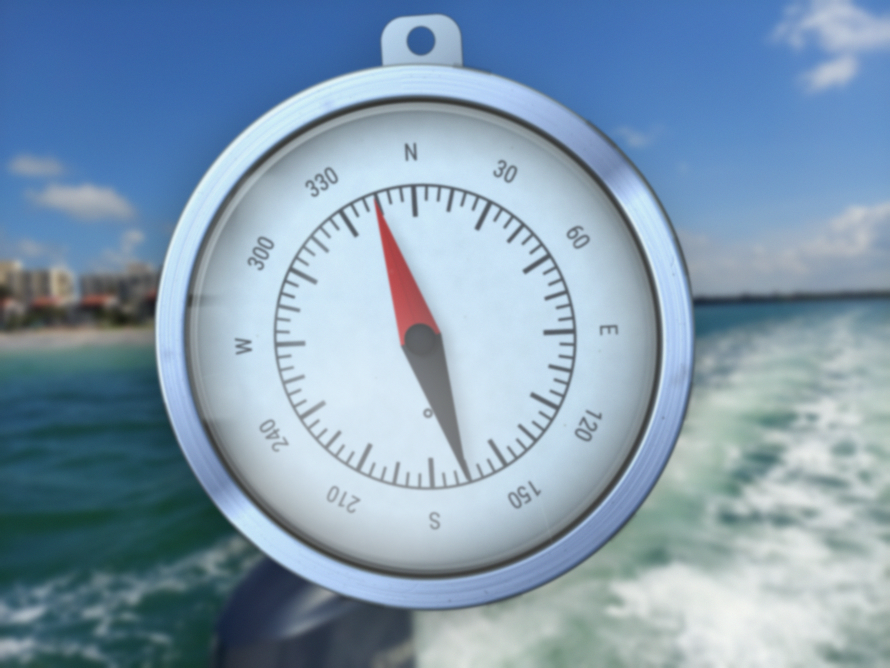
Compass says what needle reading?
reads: 345 °
